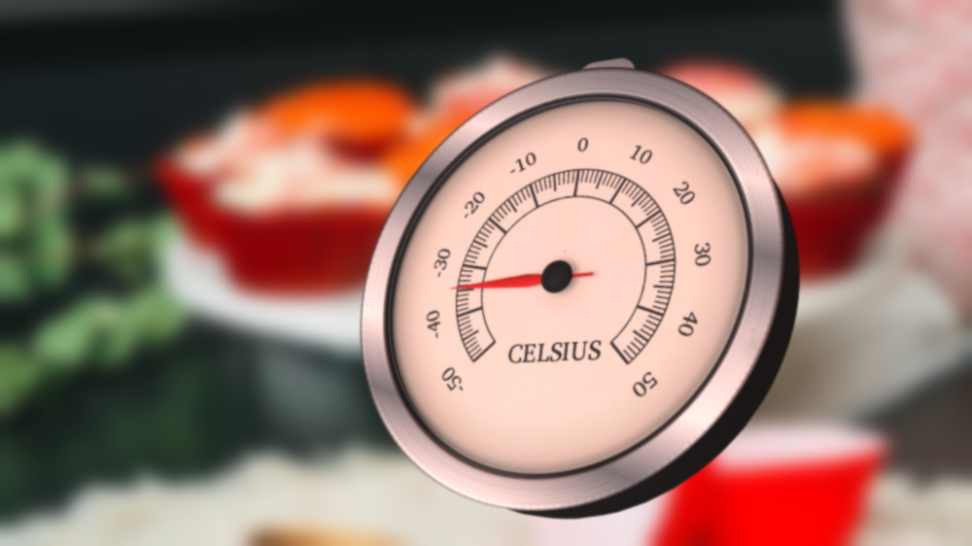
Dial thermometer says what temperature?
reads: -35 °C
